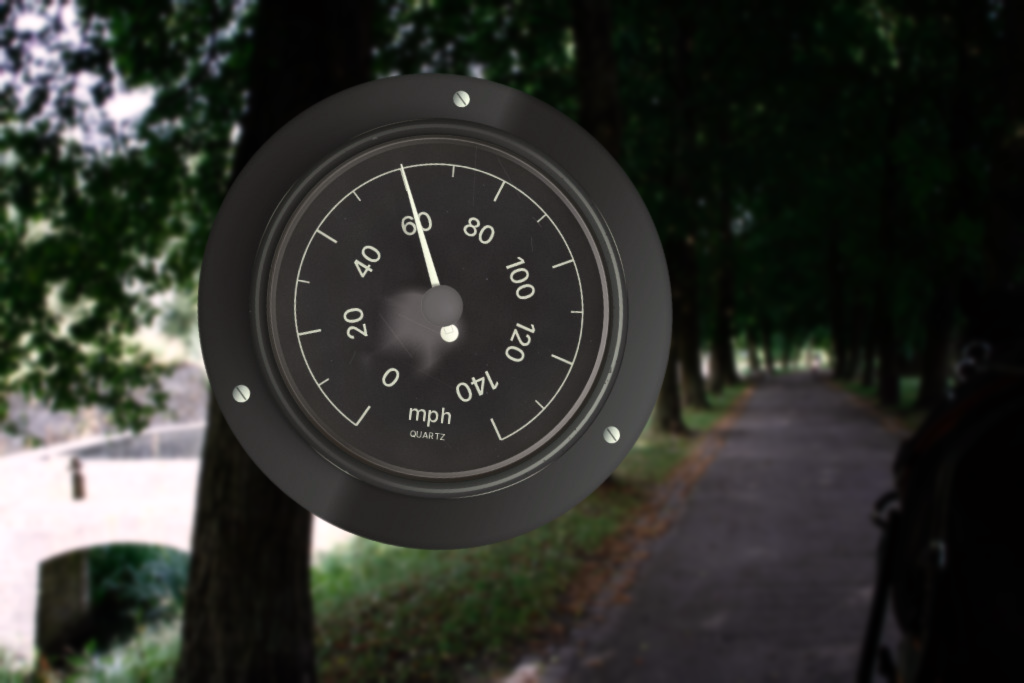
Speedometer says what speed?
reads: 60 mph
